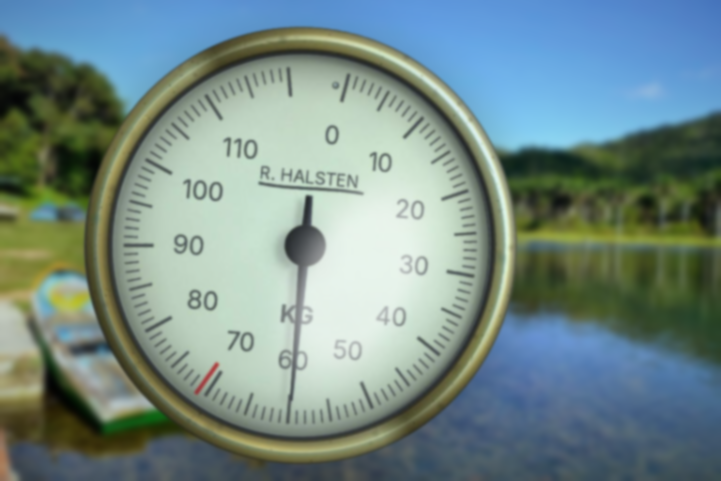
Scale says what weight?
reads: 60 kg
